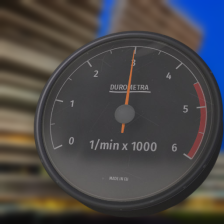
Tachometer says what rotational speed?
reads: 3000 rpm
